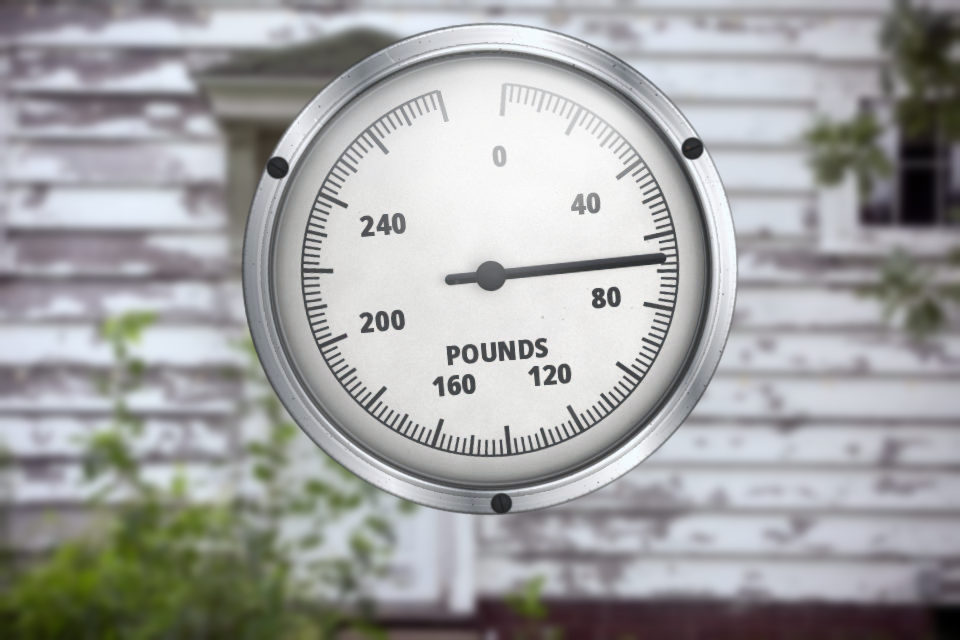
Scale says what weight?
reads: 66 lb
